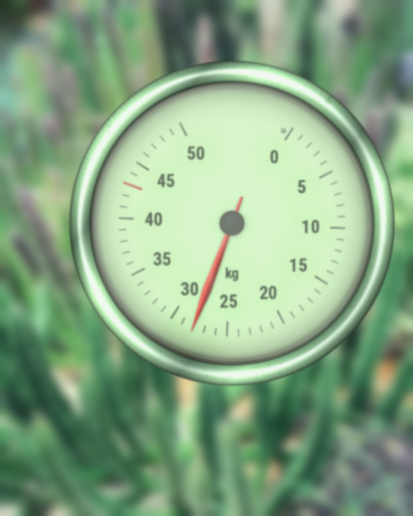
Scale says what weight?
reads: 28 kg
